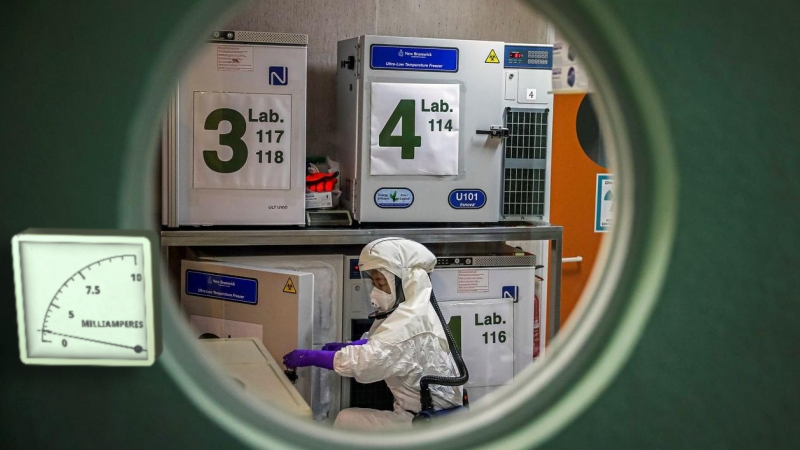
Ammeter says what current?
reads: 2.5 mA
